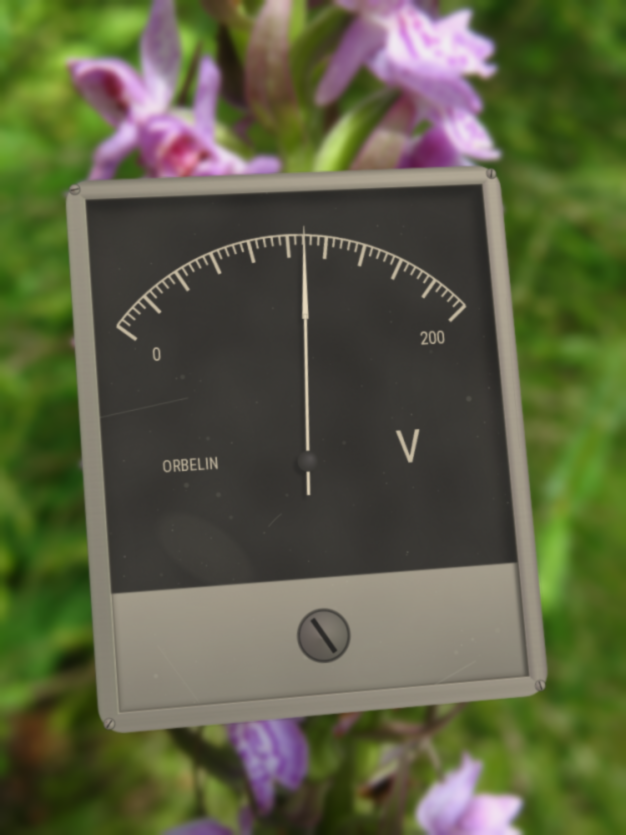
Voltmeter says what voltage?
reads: 108 V
